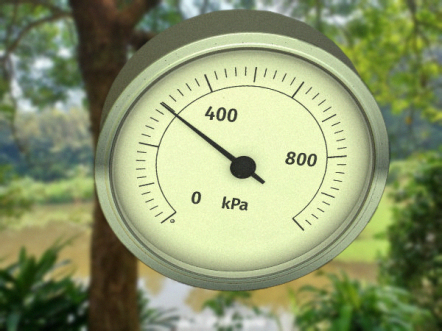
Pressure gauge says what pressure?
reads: 300 kPa
